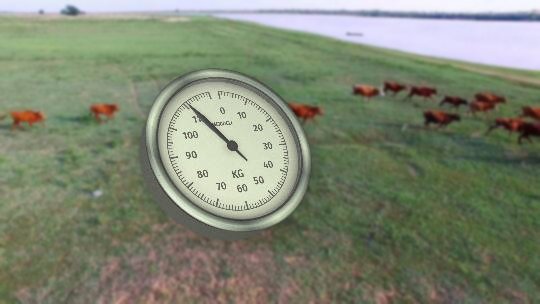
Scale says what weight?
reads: 110 kg
